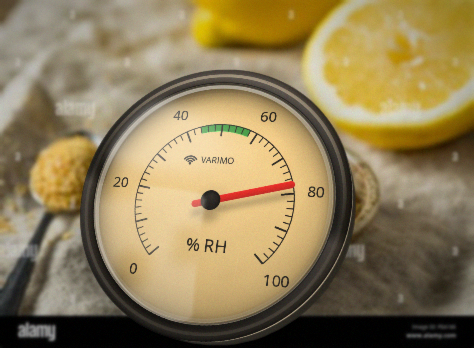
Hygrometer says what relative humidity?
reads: 78 %
